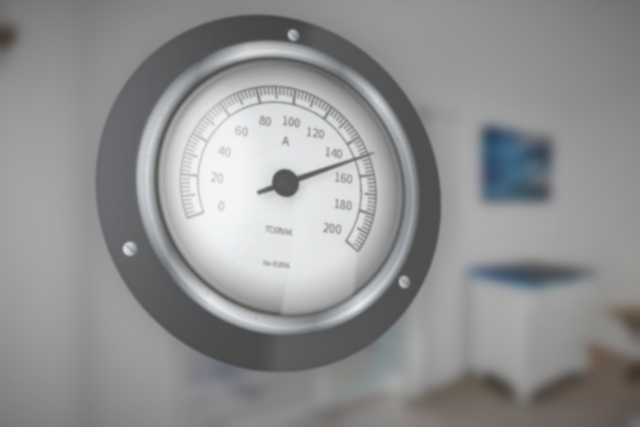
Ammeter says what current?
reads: 150 A
